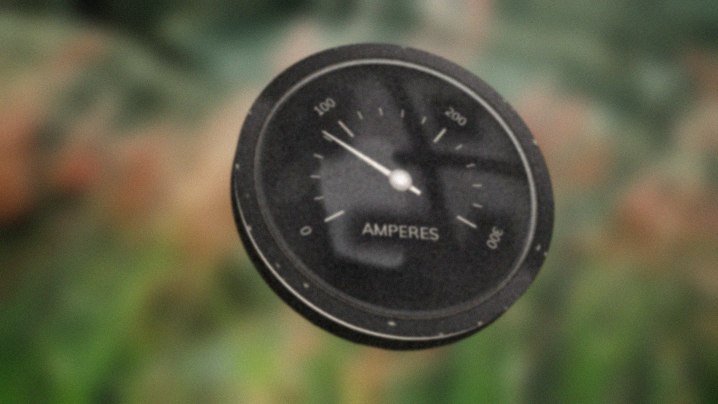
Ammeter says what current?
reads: 80 A
